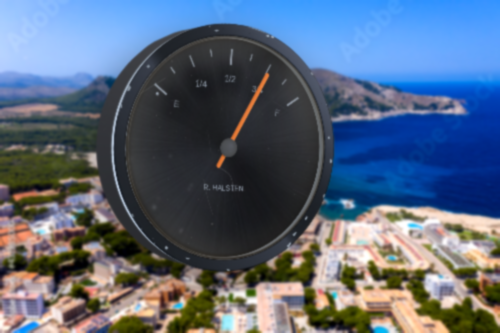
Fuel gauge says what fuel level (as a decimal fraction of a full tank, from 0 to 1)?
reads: 0.75
